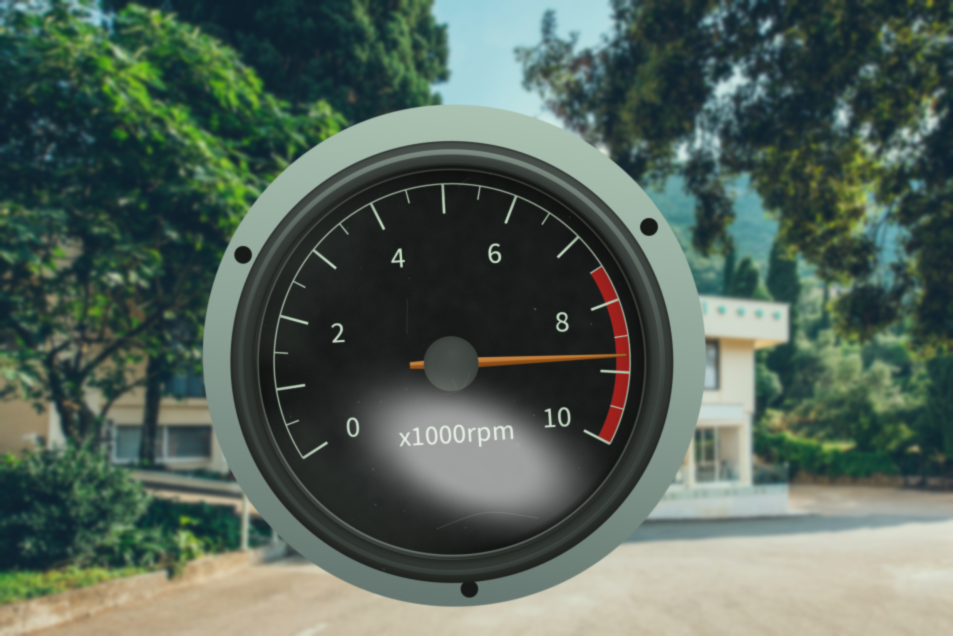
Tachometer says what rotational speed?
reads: 8750 rpm
